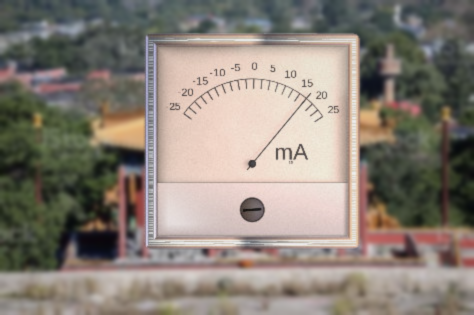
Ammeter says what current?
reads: 17.5 mA
